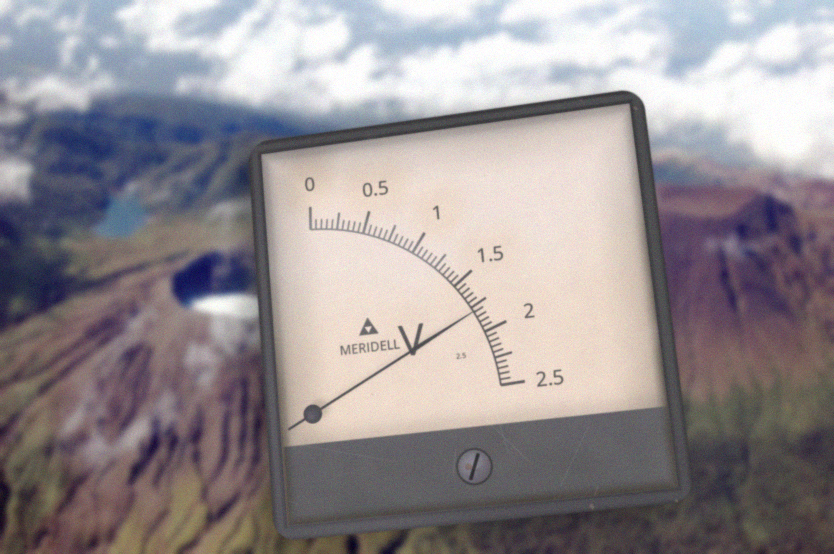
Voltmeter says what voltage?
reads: 1.8 V
